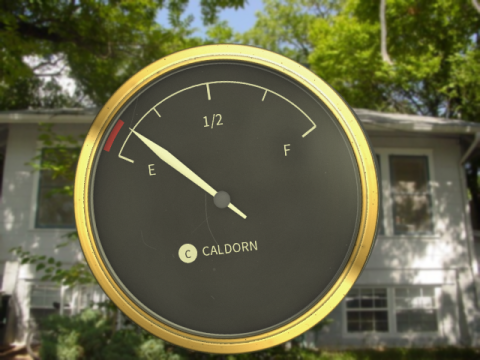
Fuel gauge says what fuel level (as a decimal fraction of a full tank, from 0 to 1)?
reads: 0.125
